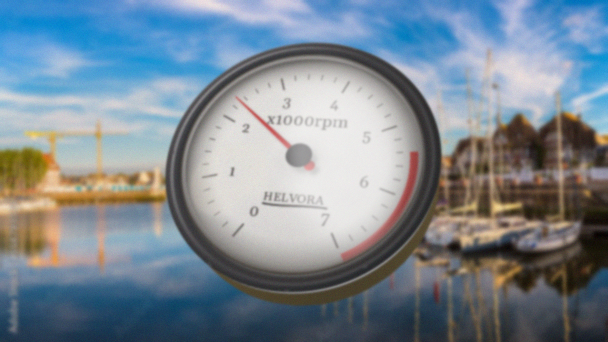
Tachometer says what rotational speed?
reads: 2300 rpm
